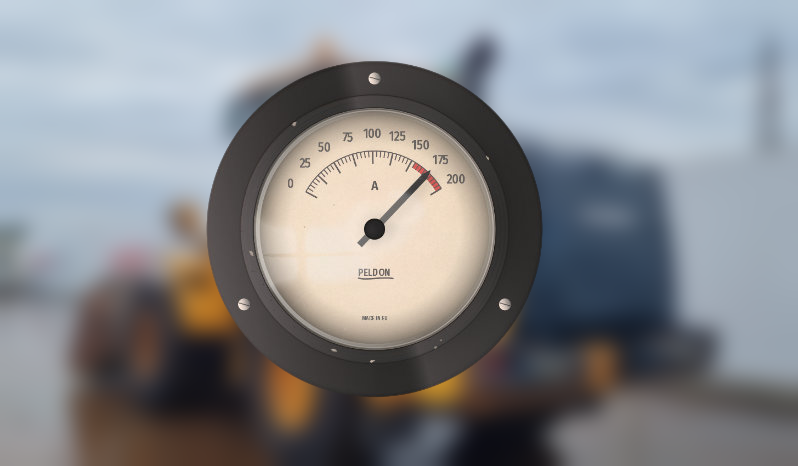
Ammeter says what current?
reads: 175 A
